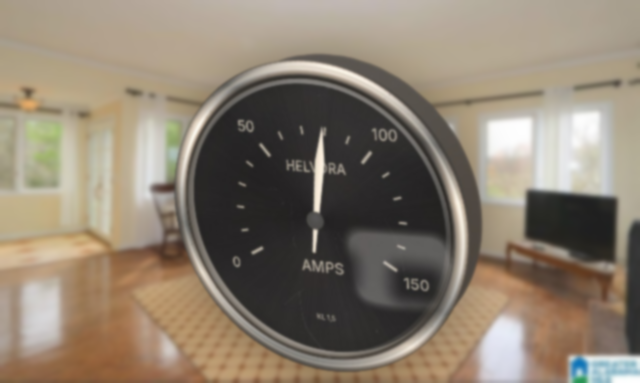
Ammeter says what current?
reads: 80 A
